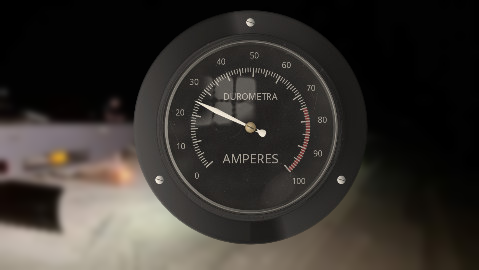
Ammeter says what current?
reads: 25 A
